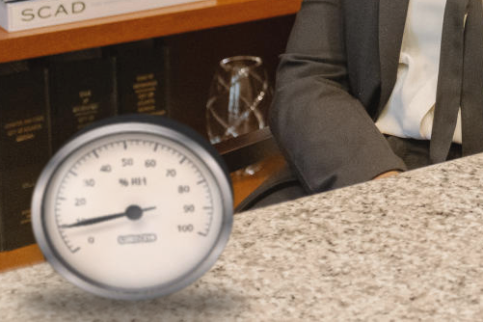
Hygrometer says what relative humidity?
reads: 10 %
